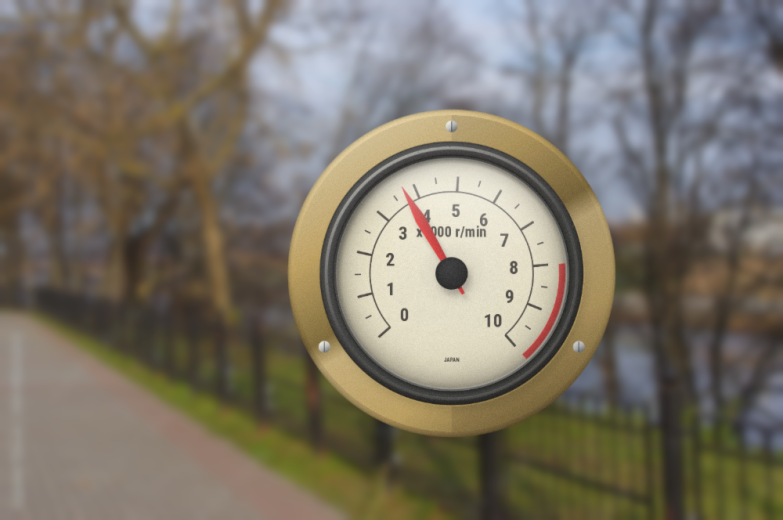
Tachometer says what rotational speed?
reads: 3750 rpm
